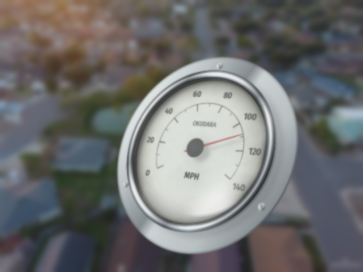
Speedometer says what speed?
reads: 110 mph
